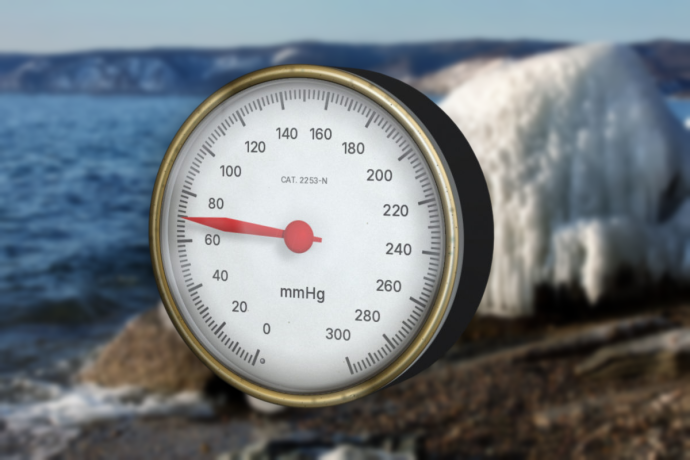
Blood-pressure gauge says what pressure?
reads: 70 mmHg
